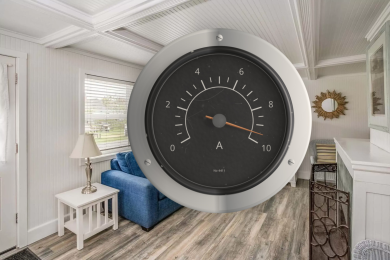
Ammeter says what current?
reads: 9.5 A
